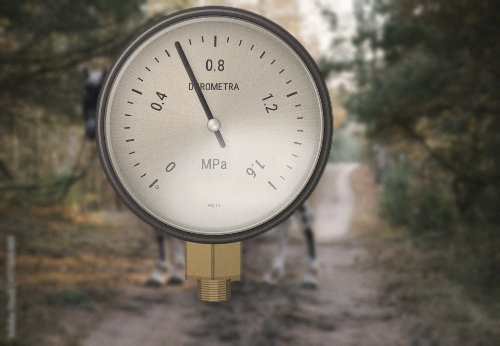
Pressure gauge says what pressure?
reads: 0.65 MPa
